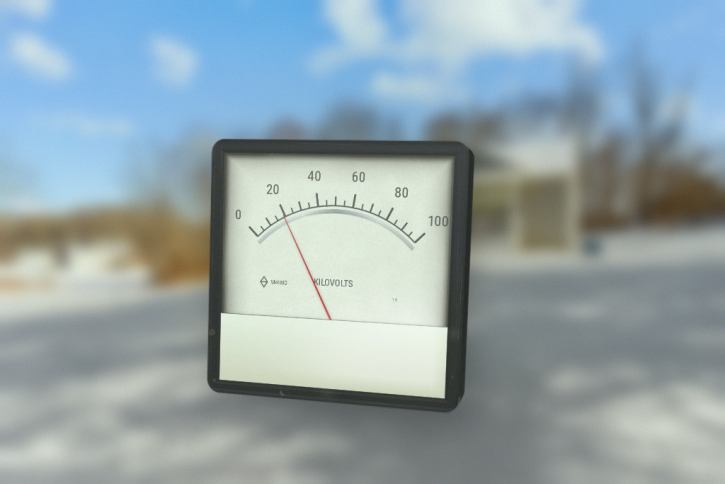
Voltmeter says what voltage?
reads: 20 kV
